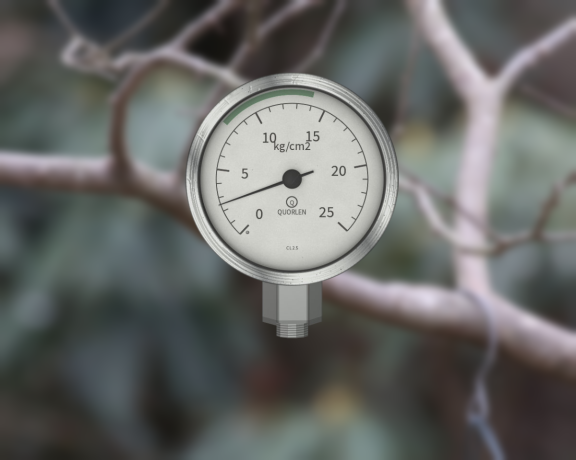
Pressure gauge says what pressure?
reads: 2.5 kg/cm²
